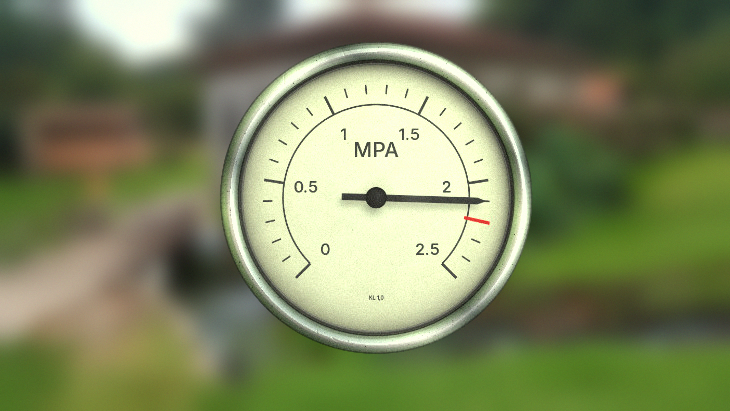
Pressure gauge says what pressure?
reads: 2.1 MPa
